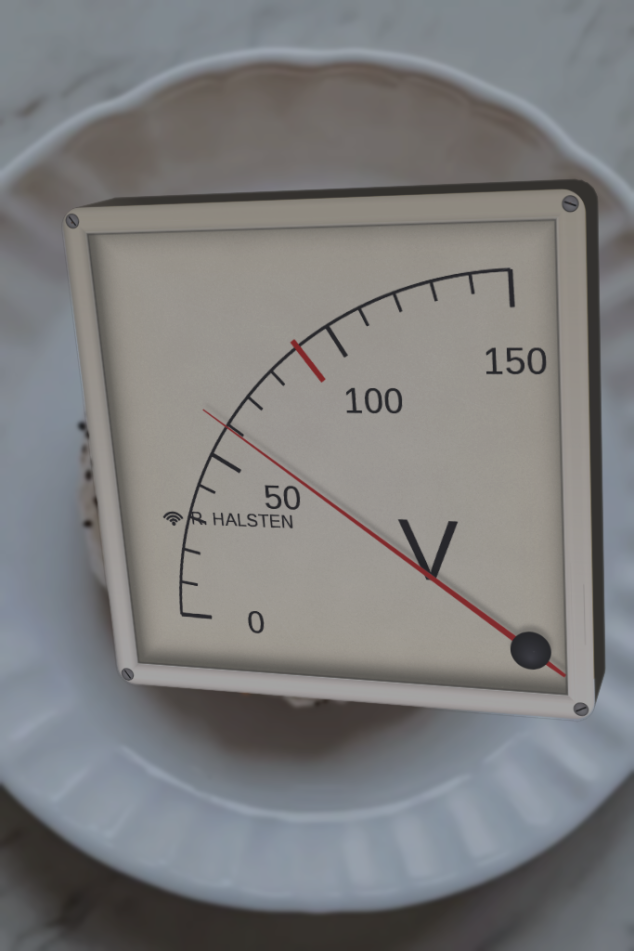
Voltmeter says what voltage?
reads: 60 V
